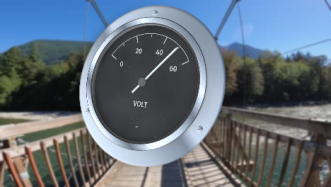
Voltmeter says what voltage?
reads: 50 V
